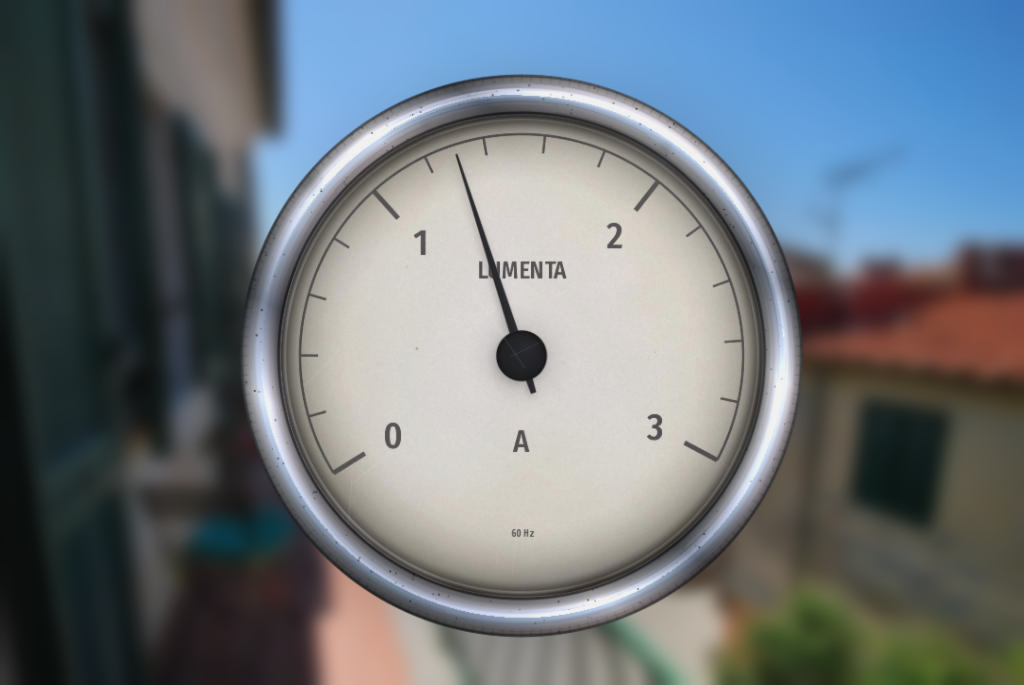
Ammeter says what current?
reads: 1.3 A
